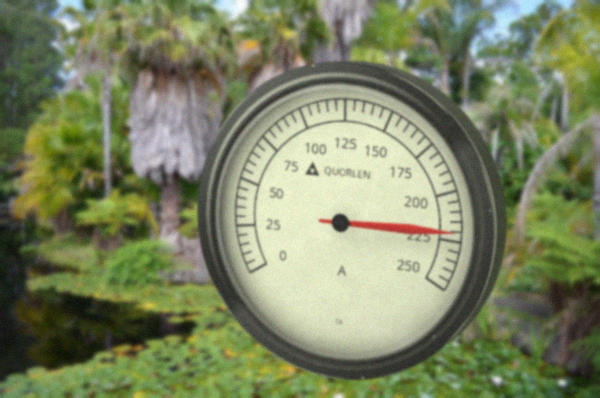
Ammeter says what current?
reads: 220 A
